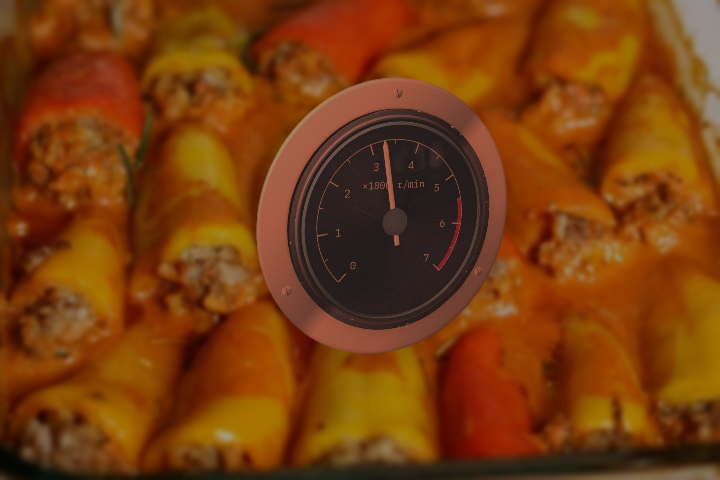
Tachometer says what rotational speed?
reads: 3250 rpm
